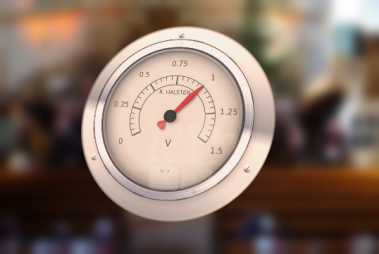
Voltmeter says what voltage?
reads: 1 V
